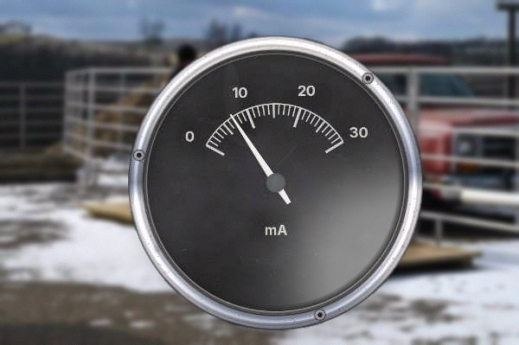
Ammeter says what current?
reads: 7 mA
